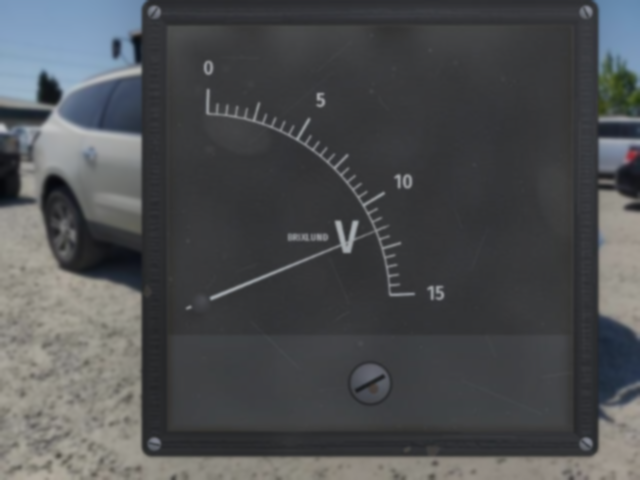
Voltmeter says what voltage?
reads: 11.5 V
